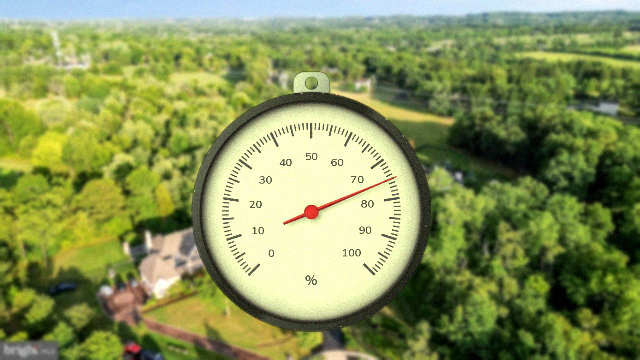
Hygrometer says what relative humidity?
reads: 75 %
